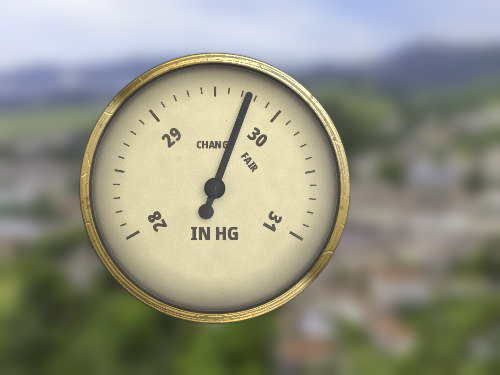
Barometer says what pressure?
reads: 29.75 inHg
